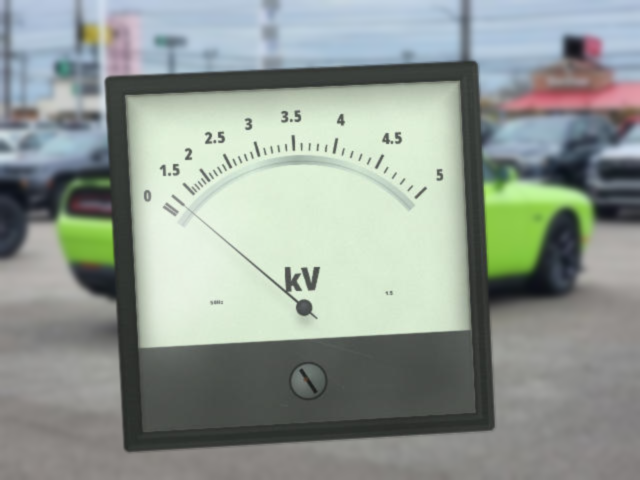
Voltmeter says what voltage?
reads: 1 kV
